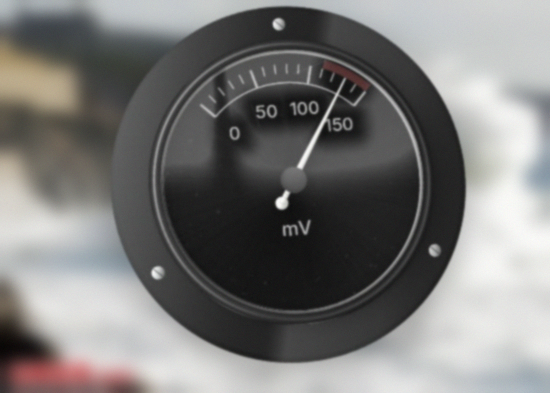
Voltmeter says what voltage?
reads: 130 mV
